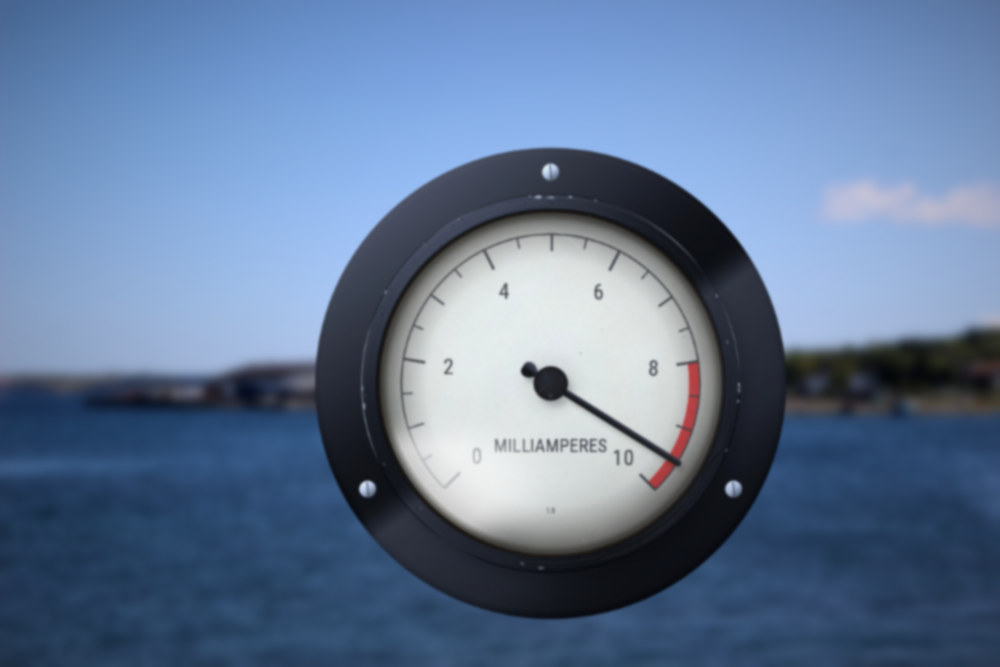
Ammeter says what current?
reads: 9.5 mA
